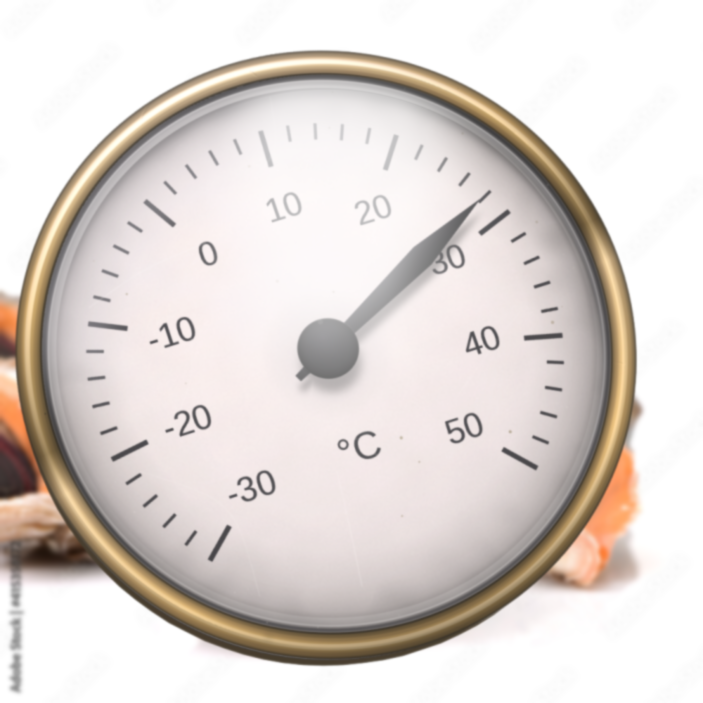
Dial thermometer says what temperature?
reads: 28 °C
